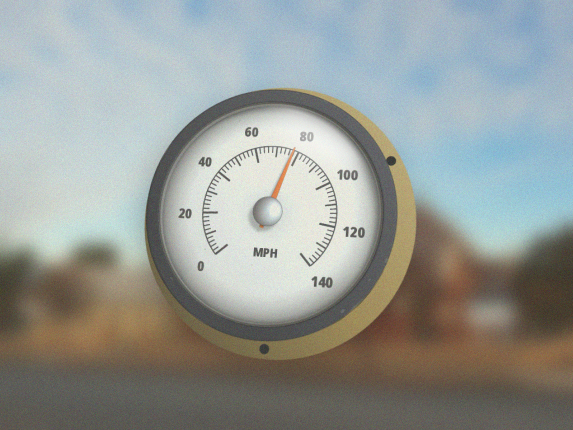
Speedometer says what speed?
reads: 78 mph
